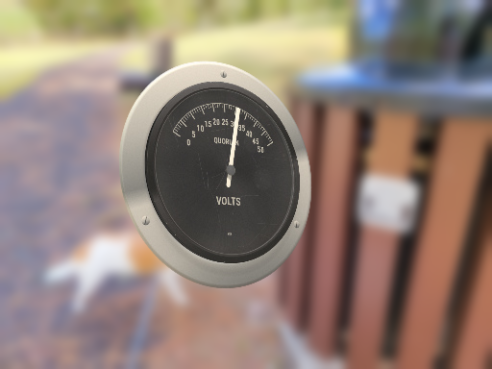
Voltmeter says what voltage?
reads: 30 V
